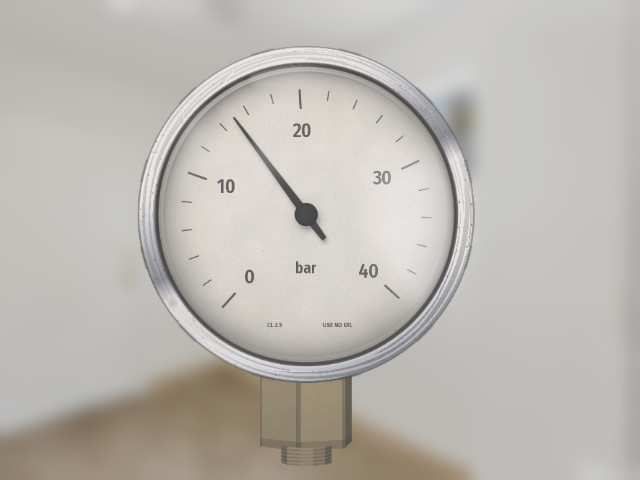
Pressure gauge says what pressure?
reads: 15 bar
